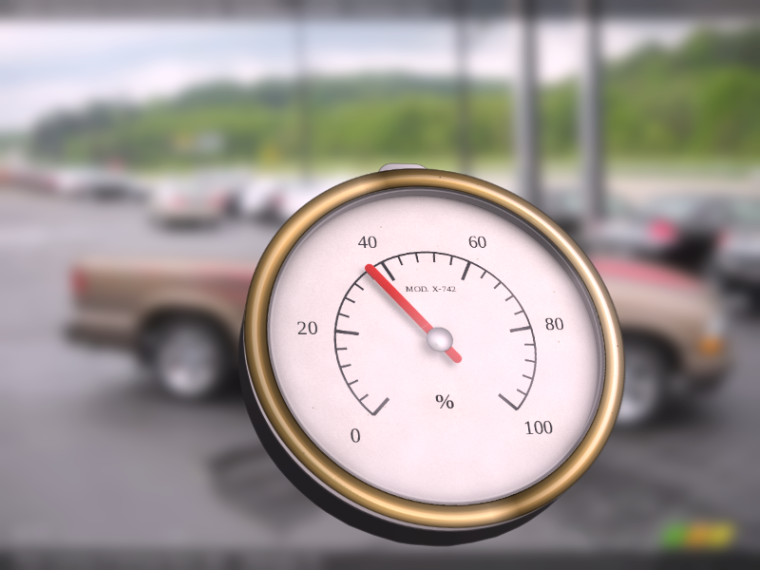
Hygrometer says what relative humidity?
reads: 36 %
